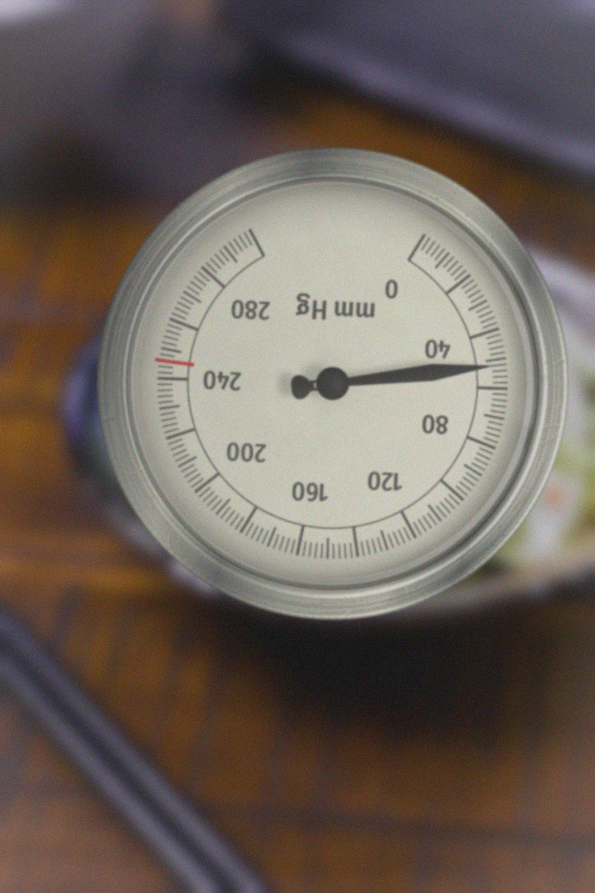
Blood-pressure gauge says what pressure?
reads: 52 mmHg
